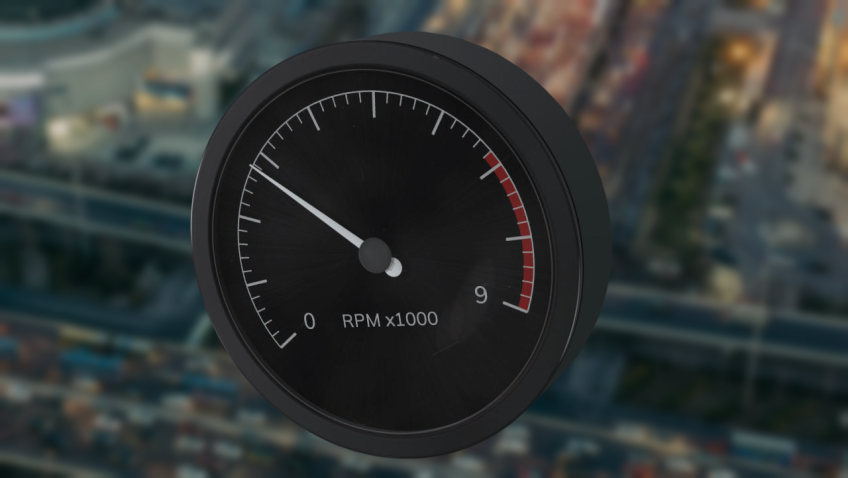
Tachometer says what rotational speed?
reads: 2800 rpm
